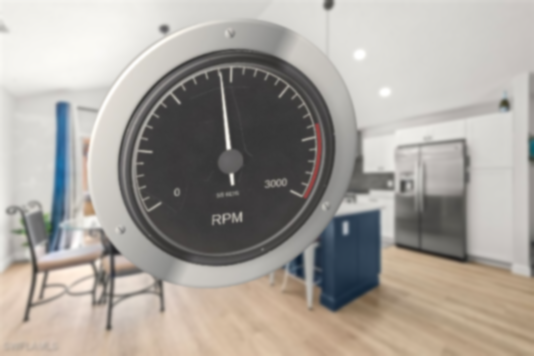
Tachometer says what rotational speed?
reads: 1400 rpm
